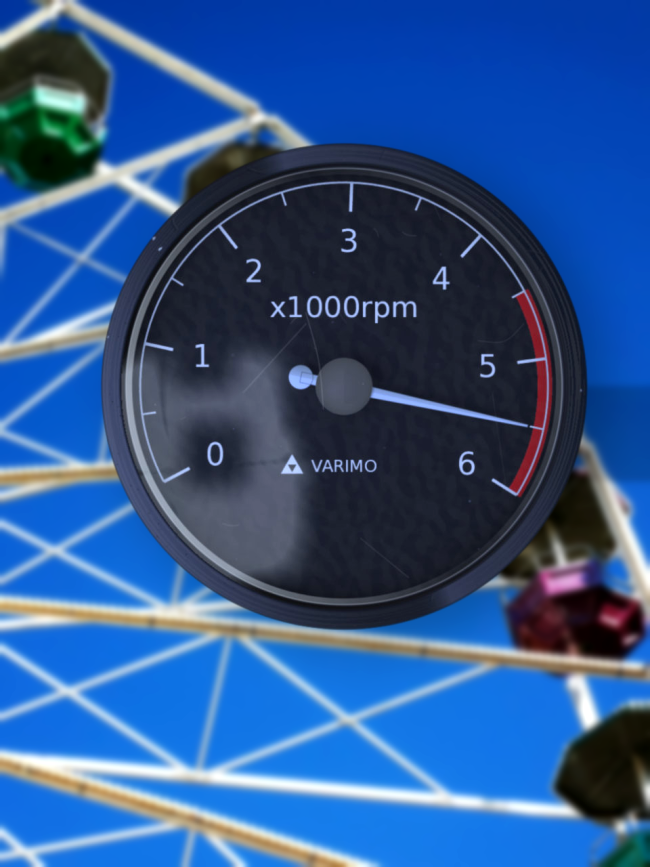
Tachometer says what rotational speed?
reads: 5500 rpm
